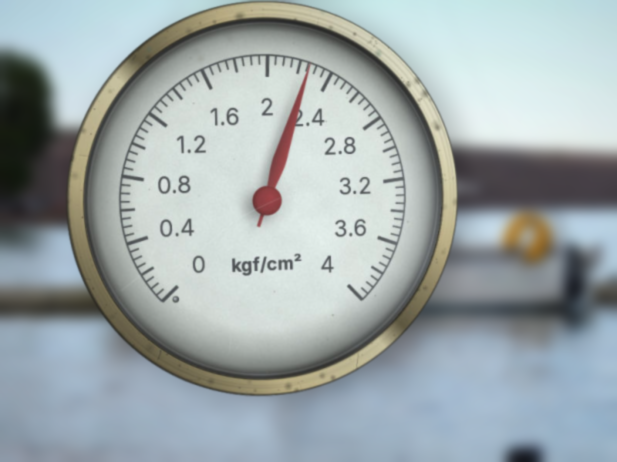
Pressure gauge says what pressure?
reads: 2.25 kg/cm²
